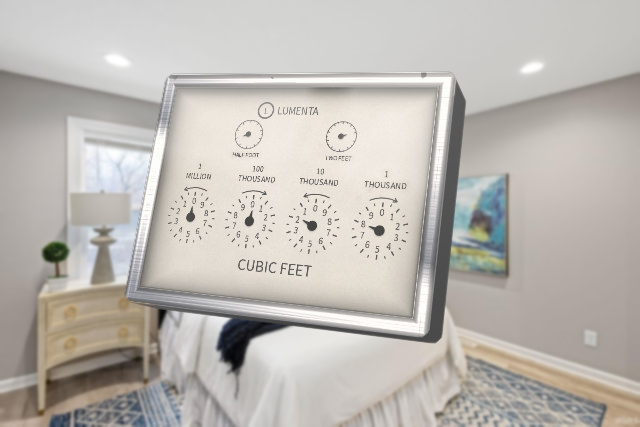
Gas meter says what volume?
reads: 1800 ft³
